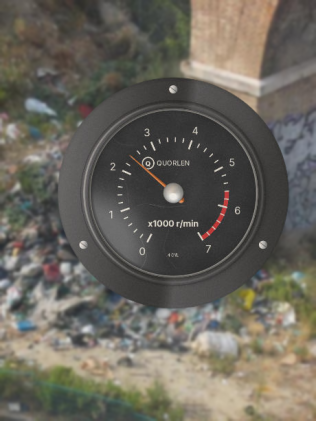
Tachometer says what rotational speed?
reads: 2400 rpm
